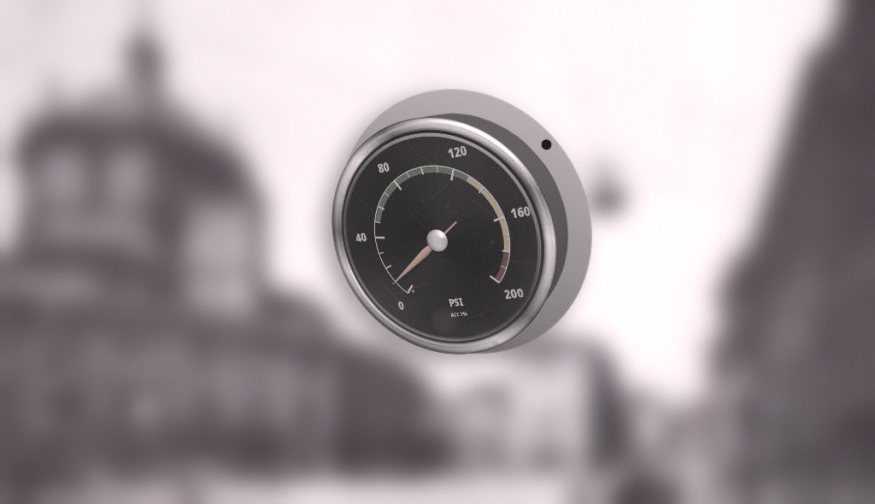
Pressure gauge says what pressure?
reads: 10 psi
